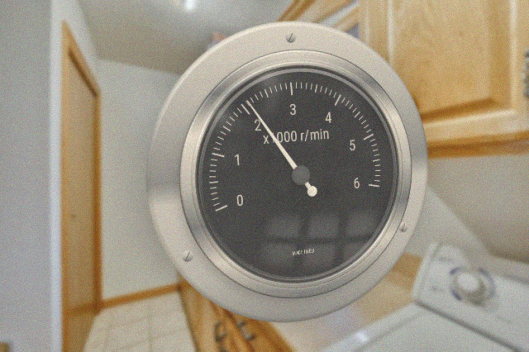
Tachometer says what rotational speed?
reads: 2100 rpm
